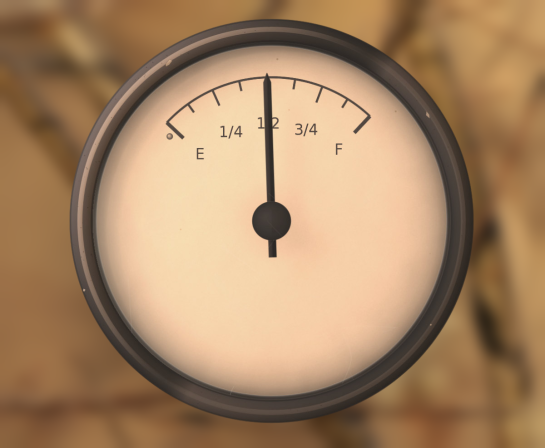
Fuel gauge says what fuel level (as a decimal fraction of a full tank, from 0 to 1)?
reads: 0.5
